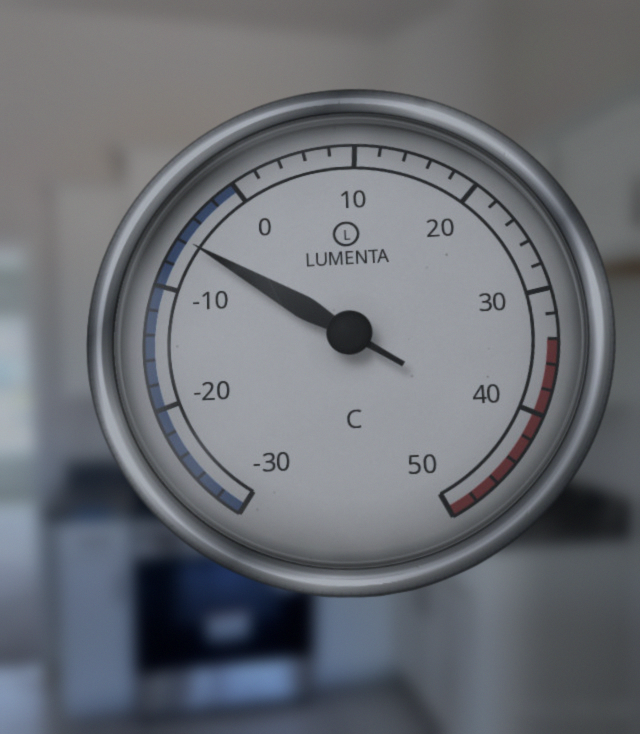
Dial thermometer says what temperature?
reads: -6 °C
